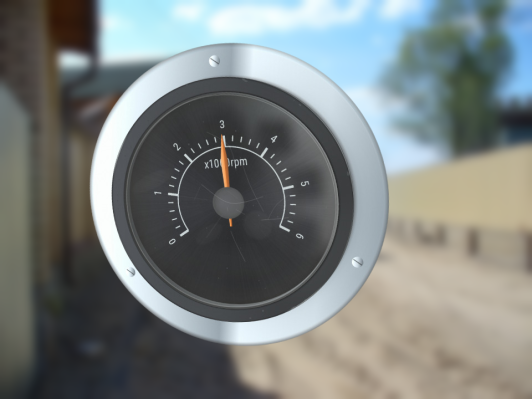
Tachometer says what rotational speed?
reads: 3000 rpm
